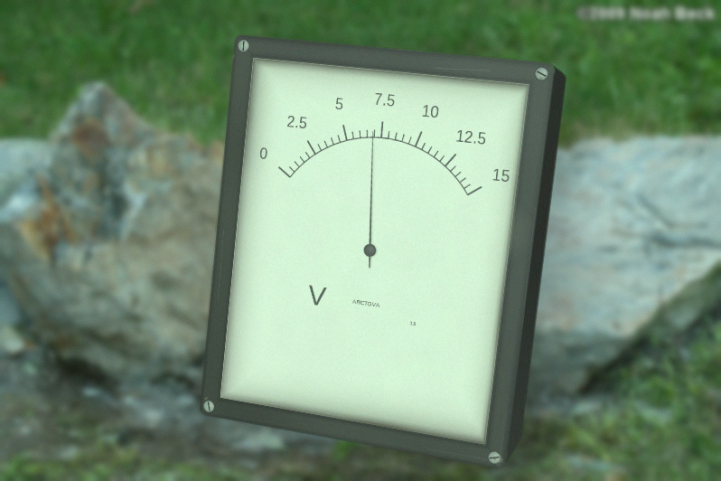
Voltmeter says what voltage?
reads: 7 V
